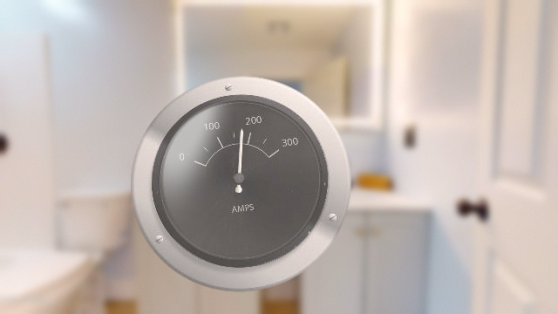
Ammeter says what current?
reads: 175 A
